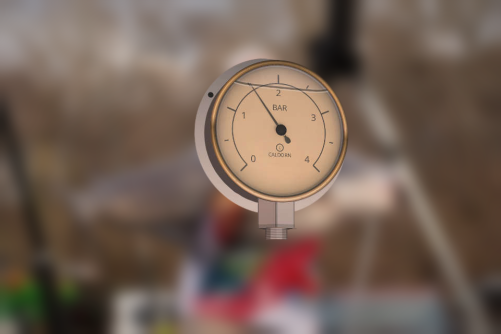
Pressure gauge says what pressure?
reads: 1.5 bar
